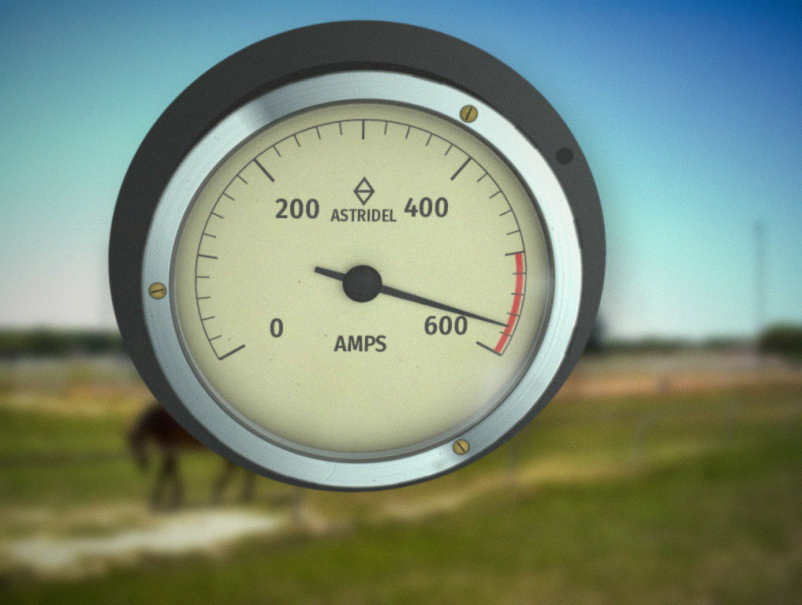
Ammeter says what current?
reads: 570 A
